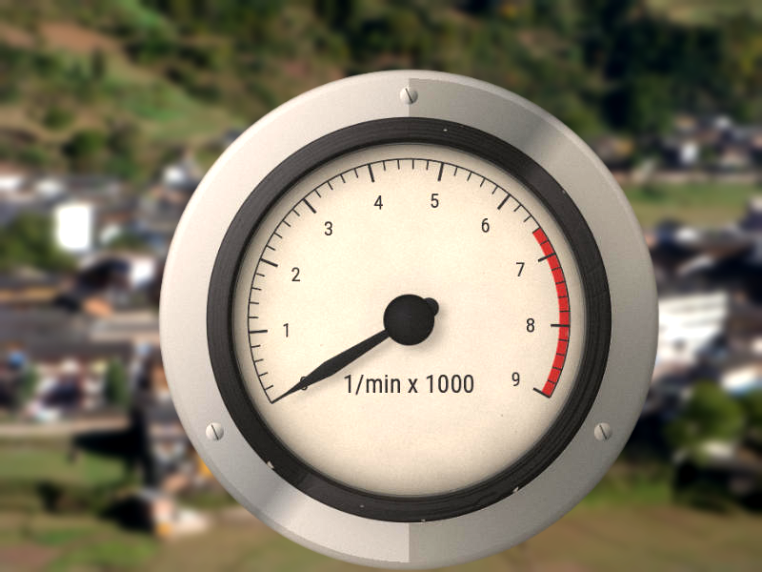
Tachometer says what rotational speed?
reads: 0 rpm
